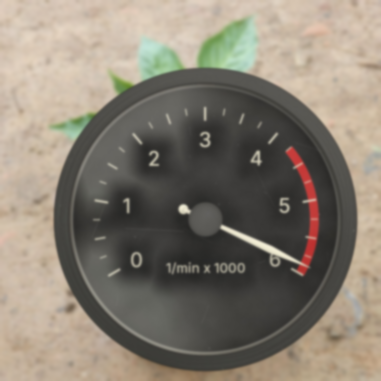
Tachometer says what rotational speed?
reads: 5875 rpm
